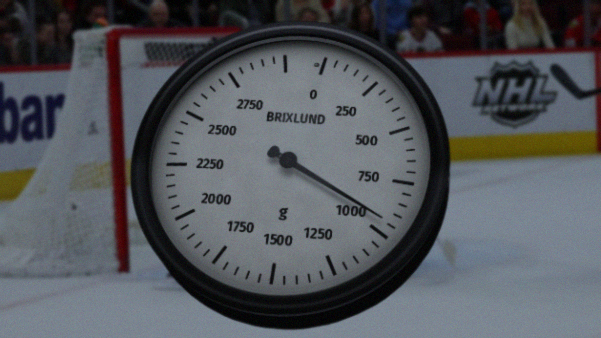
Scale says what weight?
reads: 950 g
